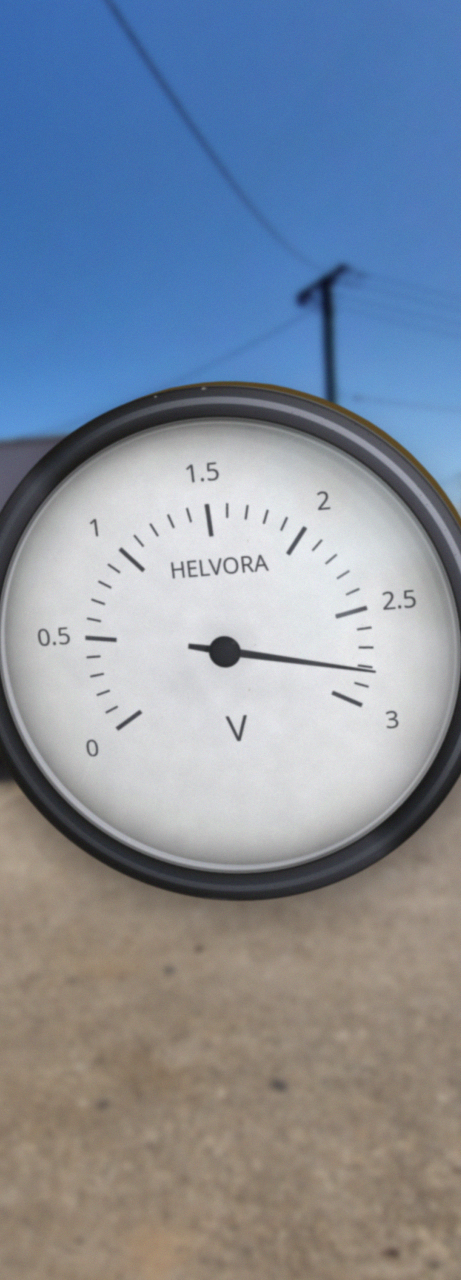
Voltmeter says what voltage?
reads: 2.8 V
